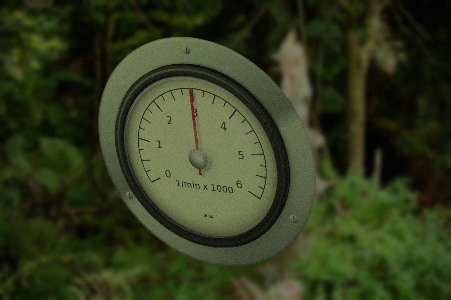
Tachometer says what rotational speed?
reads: 3000 rpm
